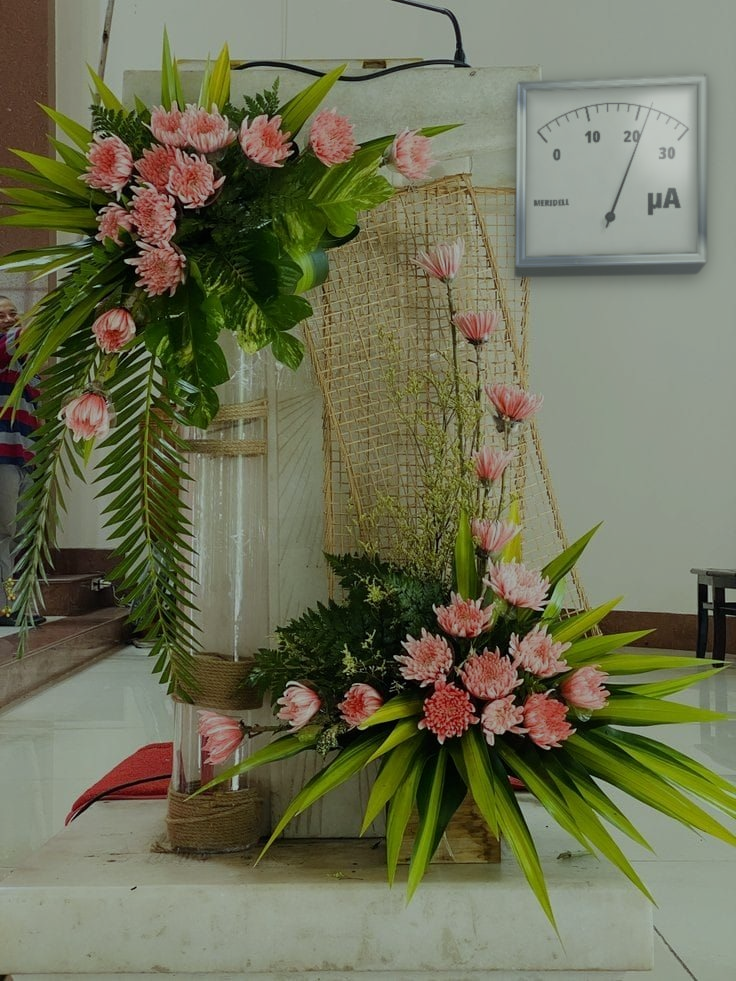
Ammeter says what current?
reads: 22 µA
